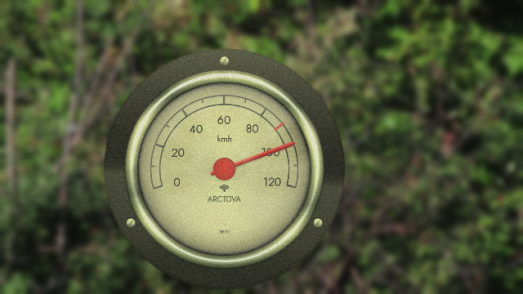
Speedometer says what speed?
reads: 100 km/h
